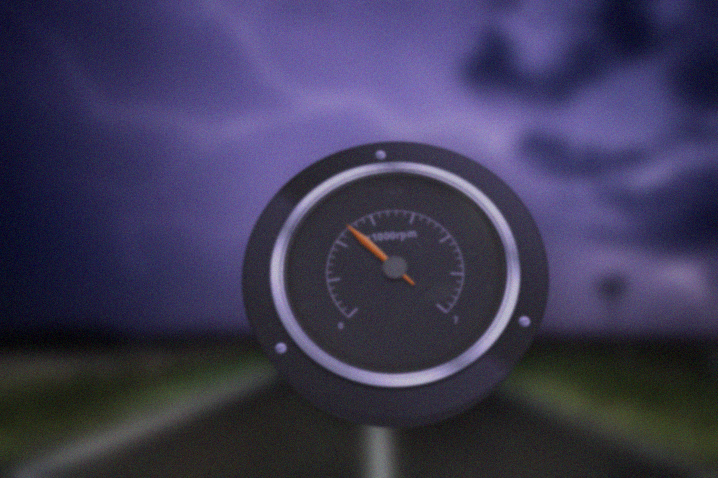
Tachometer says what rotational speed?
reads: 2400 rpm
